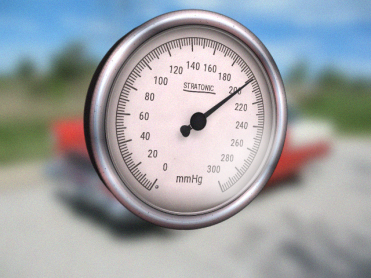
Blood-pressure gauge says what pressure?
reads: 200 mmHg
